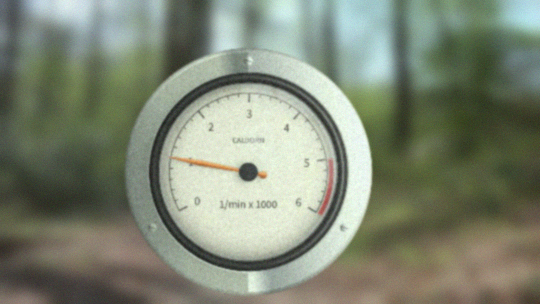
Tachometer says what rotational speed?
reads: 1000 rpm
